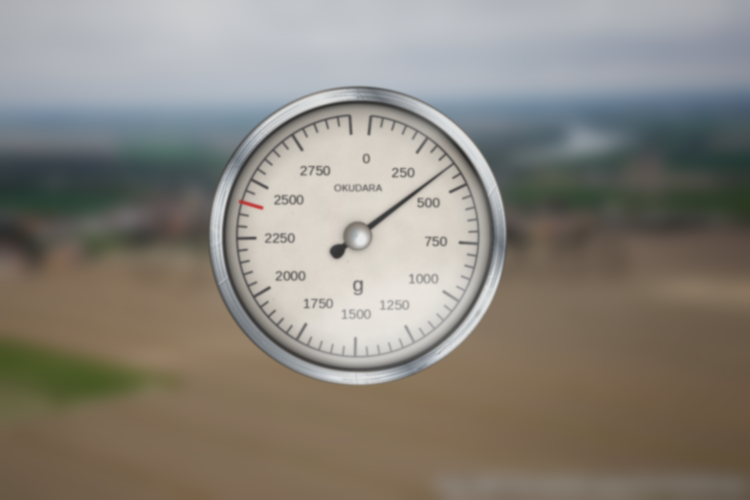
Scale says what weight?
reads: 400 g
